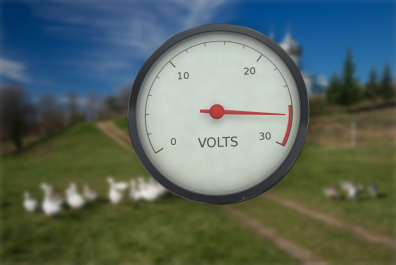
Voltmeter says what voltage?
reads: 27 V
